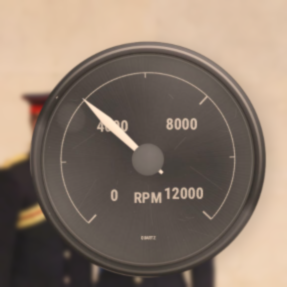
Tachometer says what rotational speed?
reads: 4000 rpm
